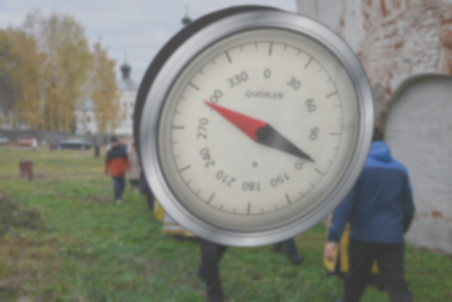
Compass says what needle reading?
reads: 295 °
